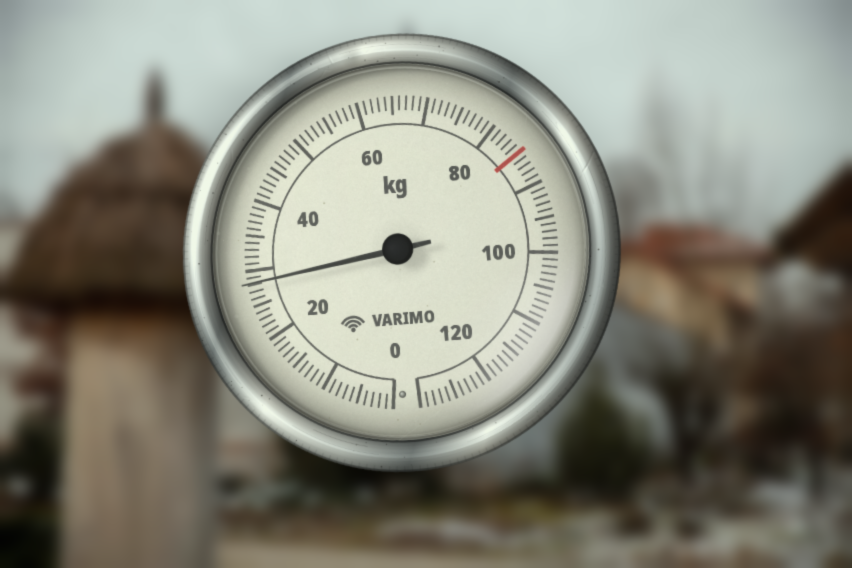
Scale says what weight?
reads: 28 kg
